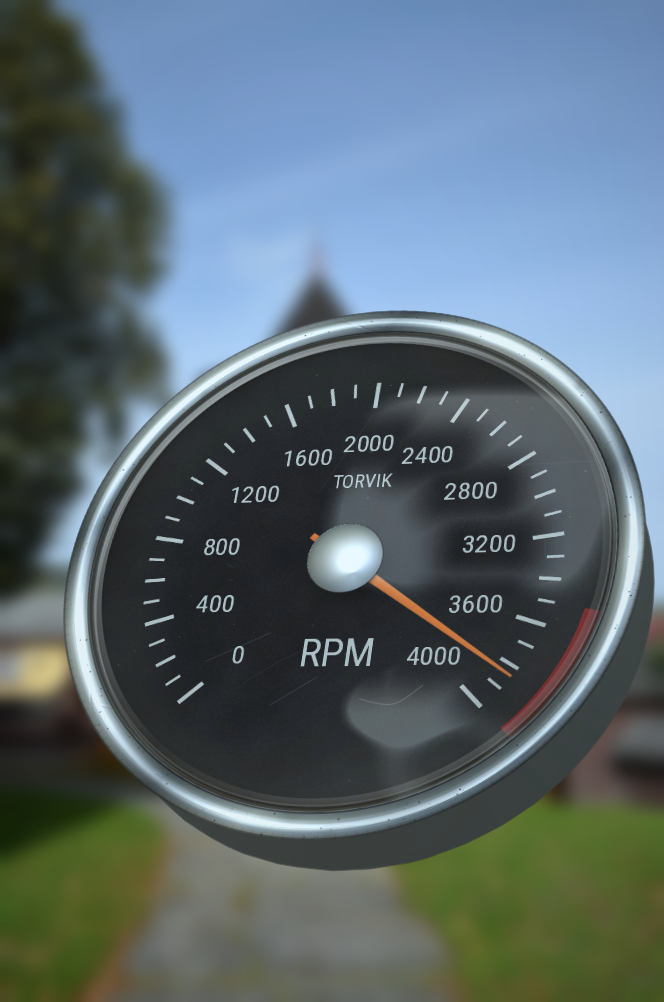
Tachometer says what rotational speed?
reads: 3850 rpm
